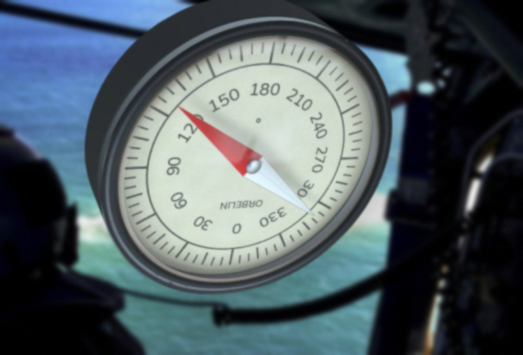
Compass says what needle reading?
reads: 127.5 °
